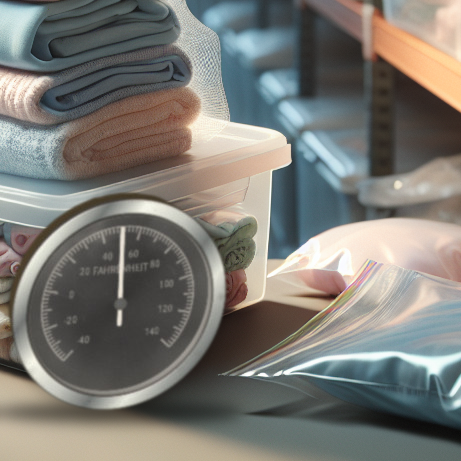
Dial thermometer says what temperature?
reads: 50 °F
